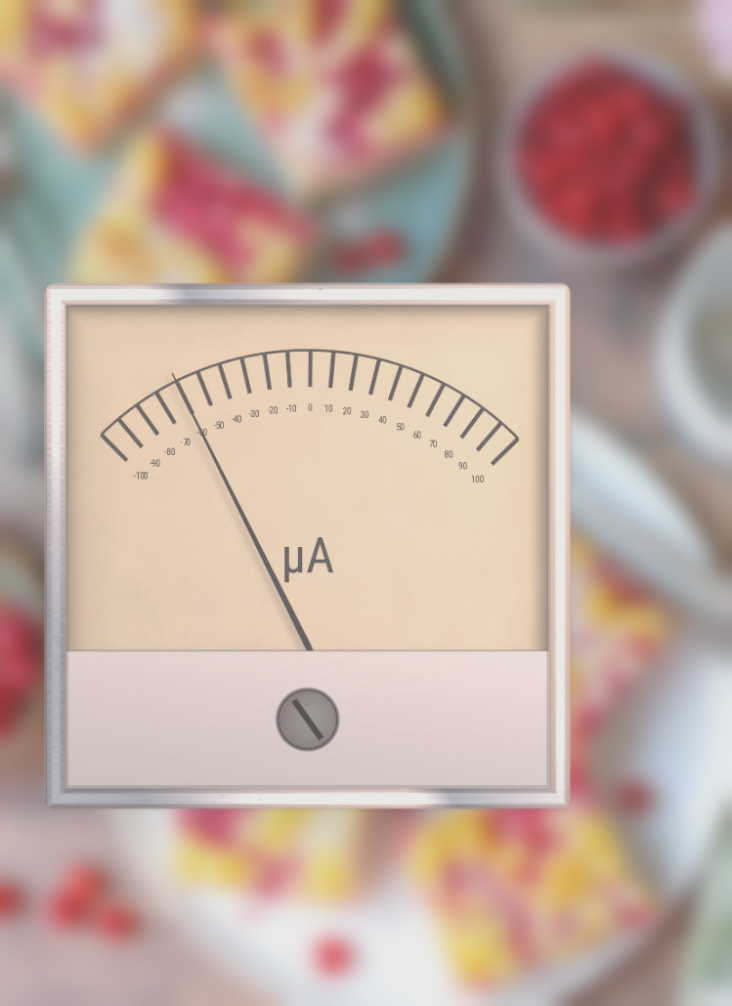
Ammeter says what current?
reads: -60 µA
